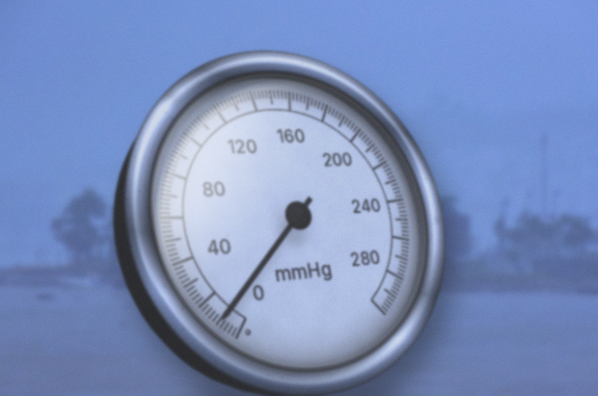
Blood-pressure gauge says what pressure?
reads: 10 mmHg
